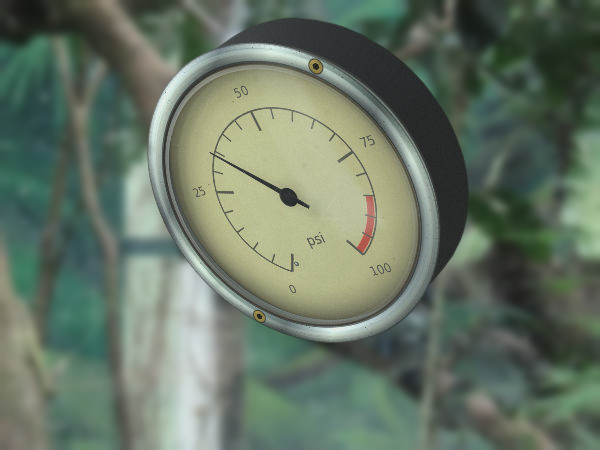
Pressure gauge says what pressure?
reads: 35 psi
